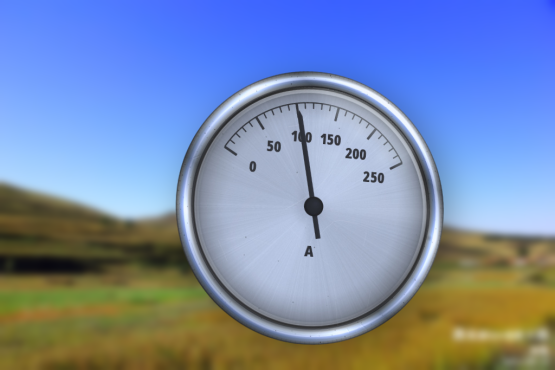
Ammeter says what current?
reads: 100 A
